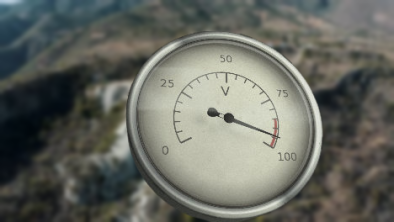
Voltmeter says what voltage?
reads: 95 V
